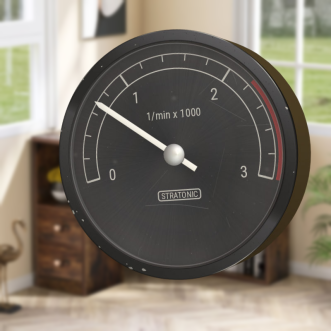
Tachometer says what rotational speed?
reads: 700 rpm
